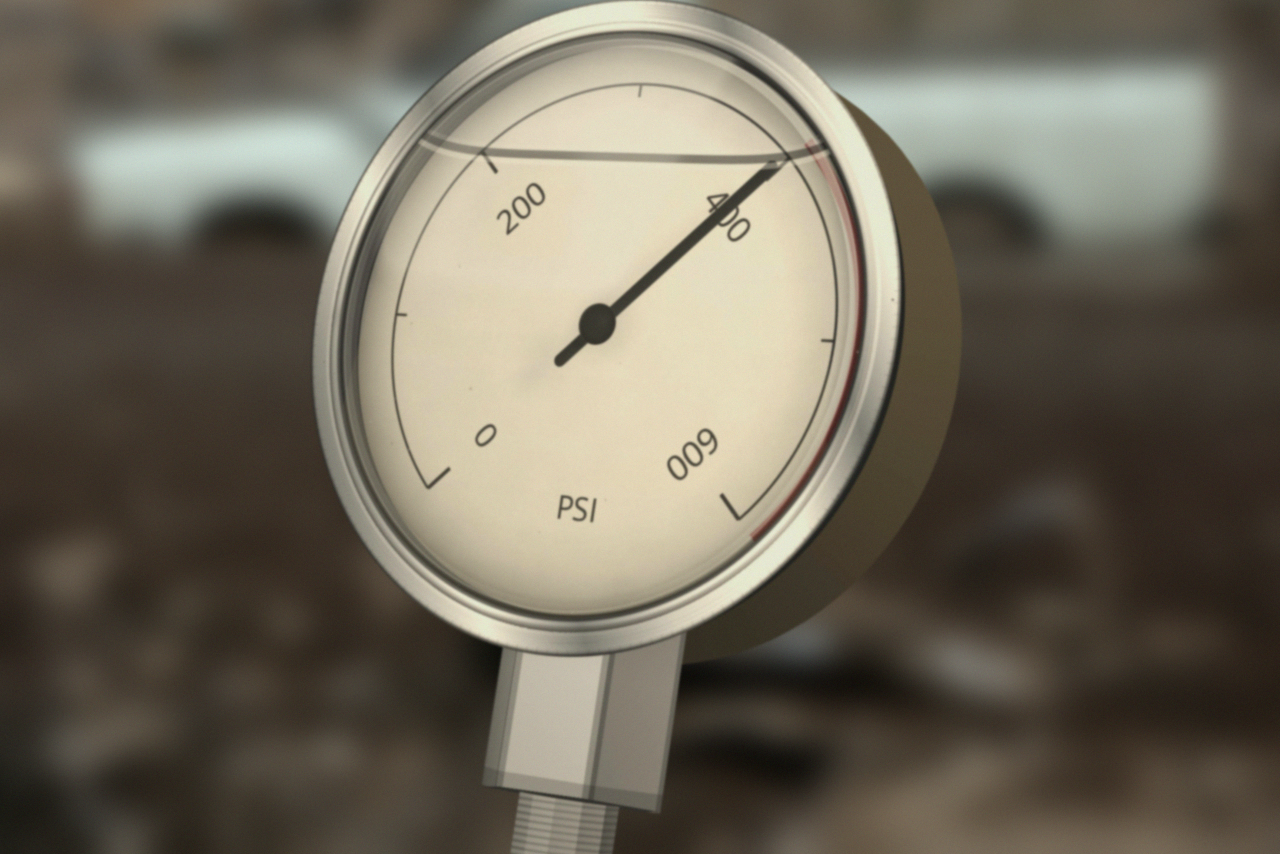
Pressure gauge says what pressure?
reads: 400 psi
